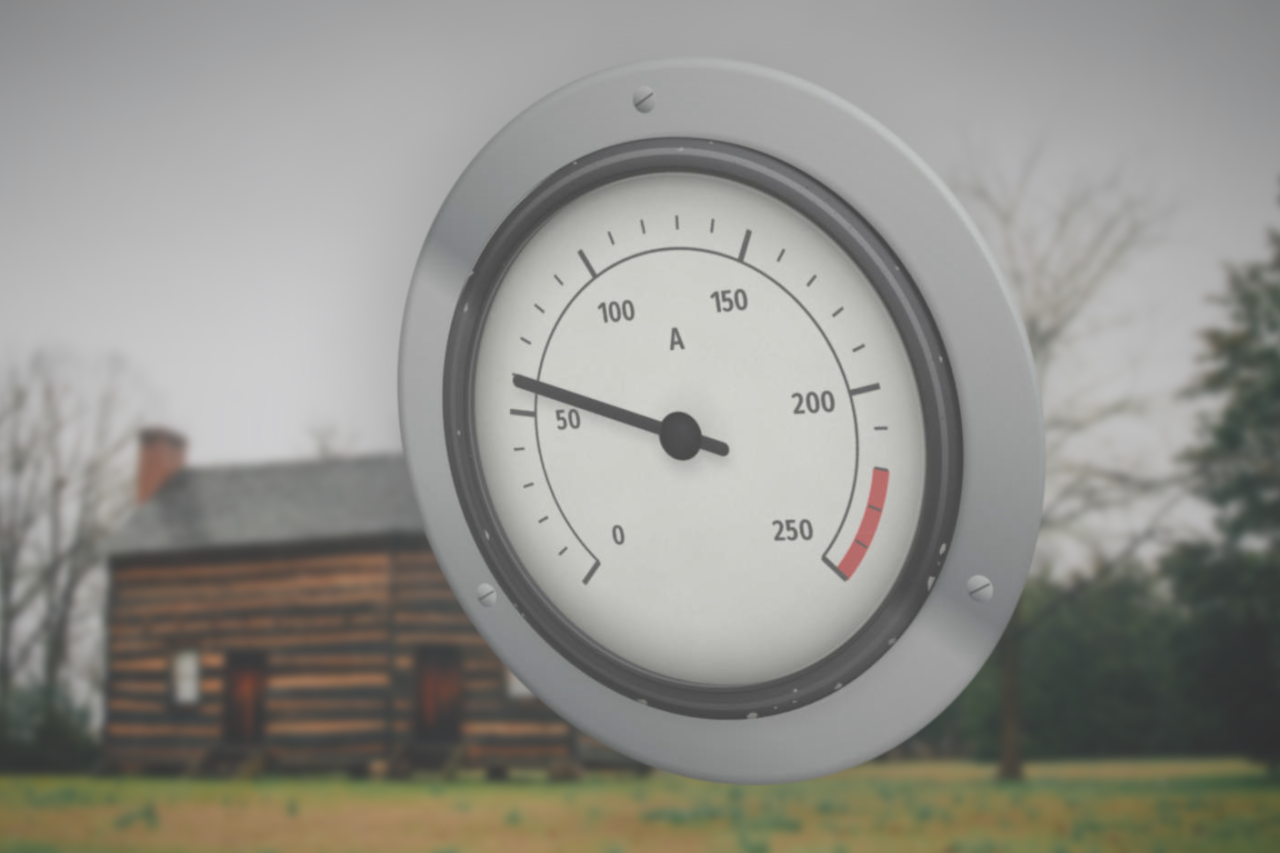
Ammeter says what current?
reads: 60 A
